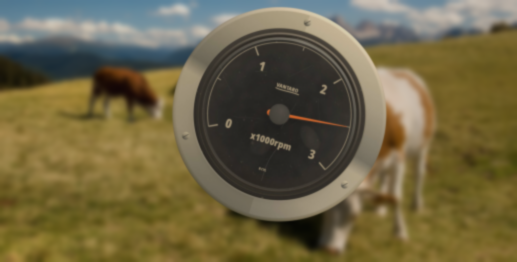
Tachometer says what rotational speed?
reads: 2500 rpm
